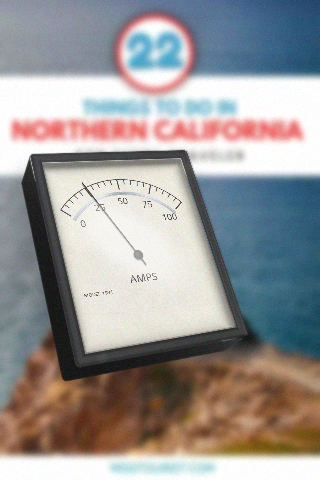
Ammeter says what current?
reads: 25 A
